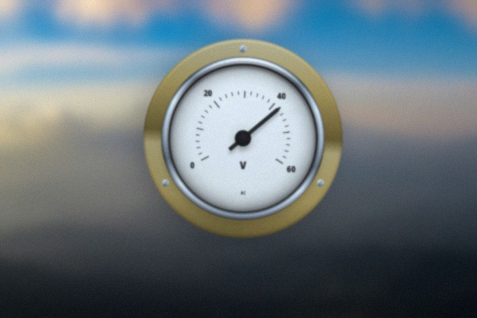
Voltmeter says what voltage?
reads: 42 V
